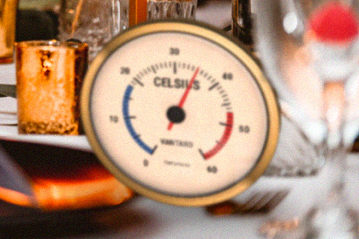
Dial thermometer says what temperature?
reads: 35 °C
